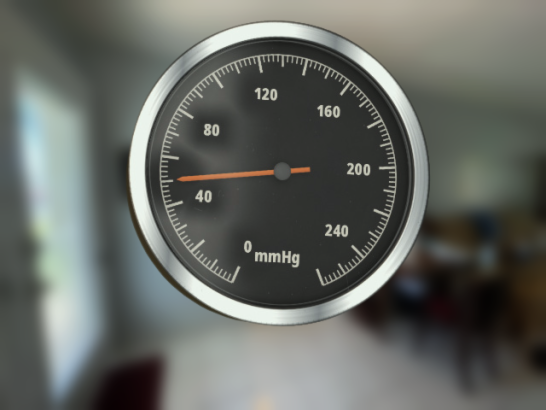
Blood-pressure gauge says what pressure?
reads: 50 mmHg
